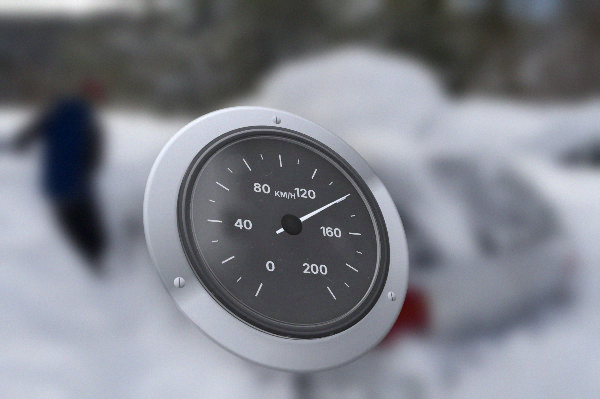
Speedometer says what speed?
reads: 140 km/h
